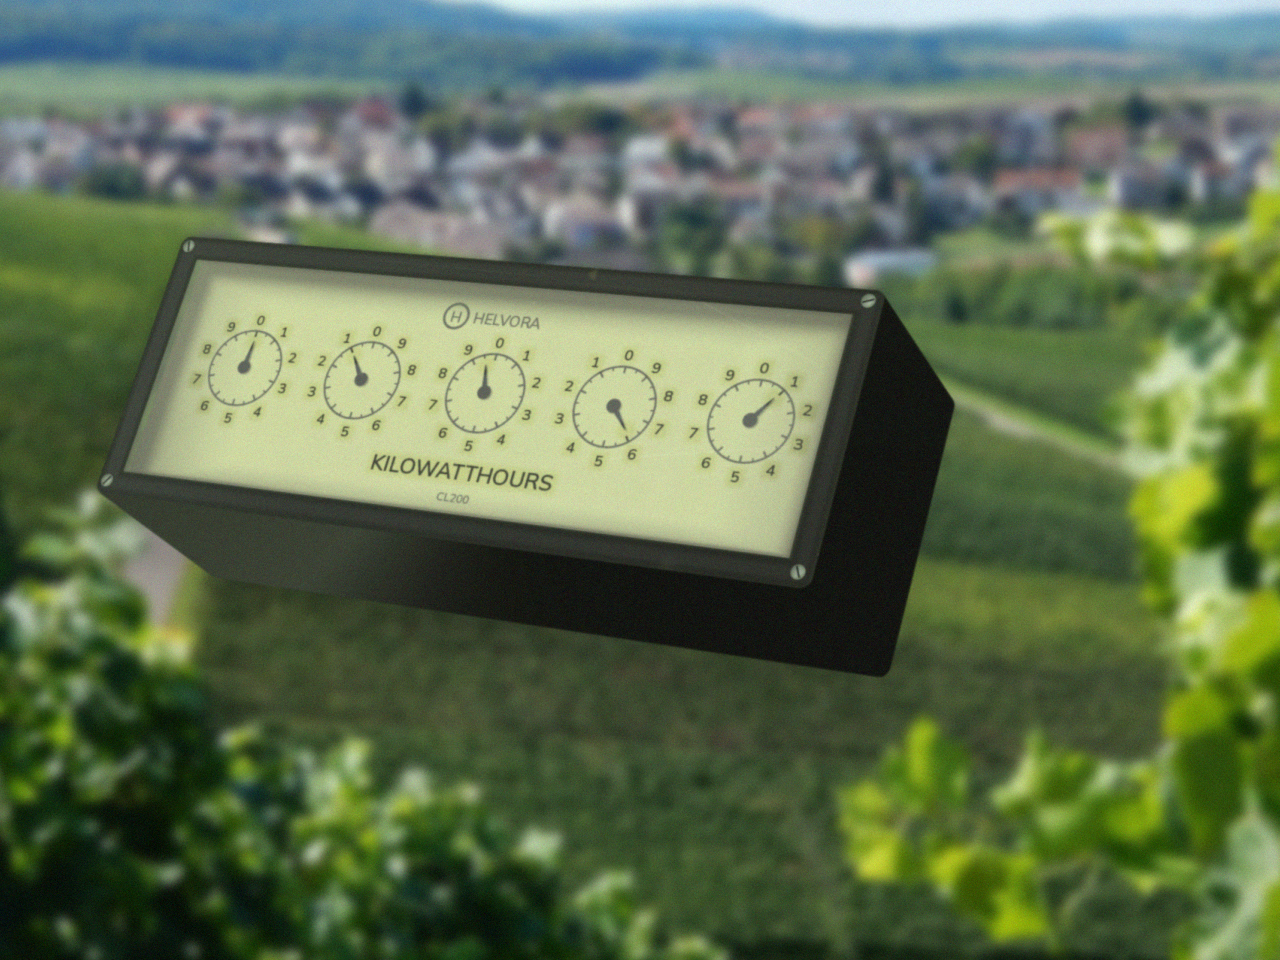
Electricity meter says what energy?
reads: 961 kWh
